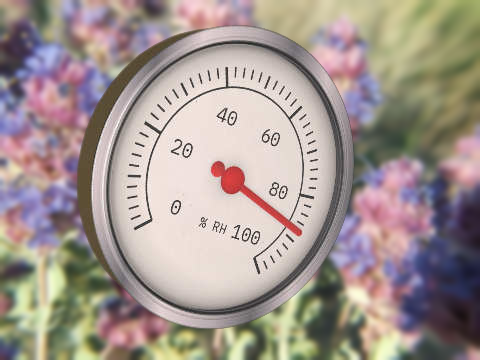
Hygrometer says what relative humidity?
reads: 88 %
